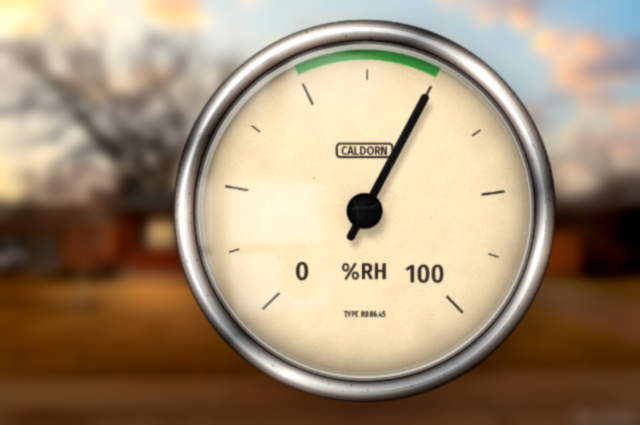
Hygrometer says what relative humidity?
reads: 60 %
